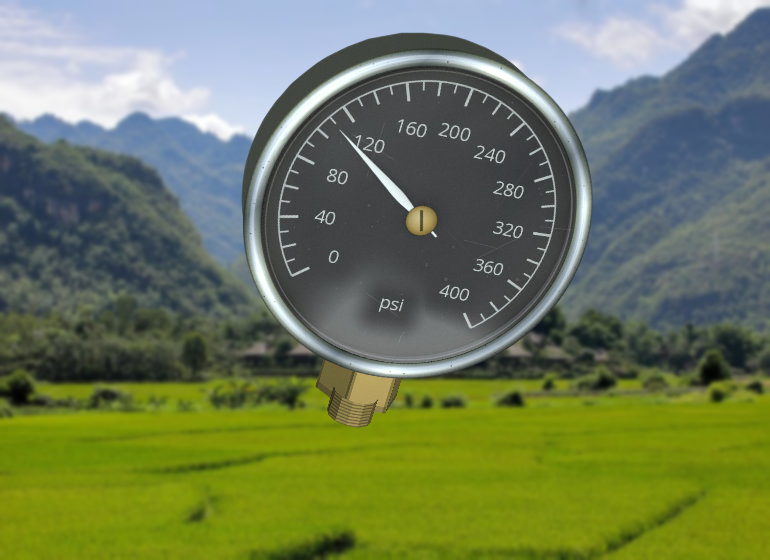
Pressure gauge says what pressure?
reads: 110 psi
